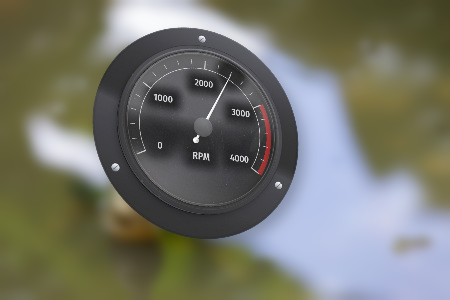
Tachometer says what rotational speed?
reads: 2400 rpm
